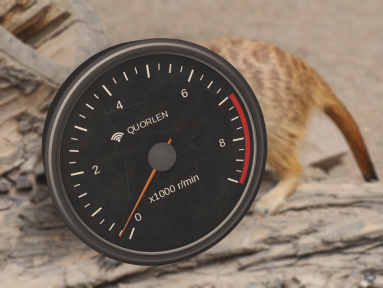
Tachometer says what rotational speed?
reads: 250 rpm
